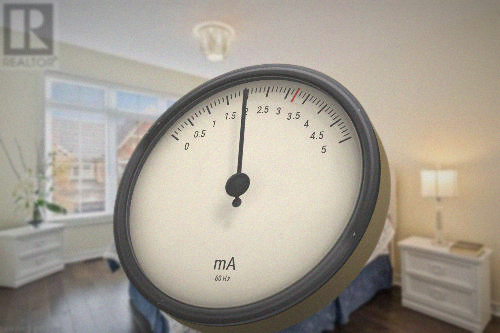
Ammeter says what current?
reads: 2 mA
